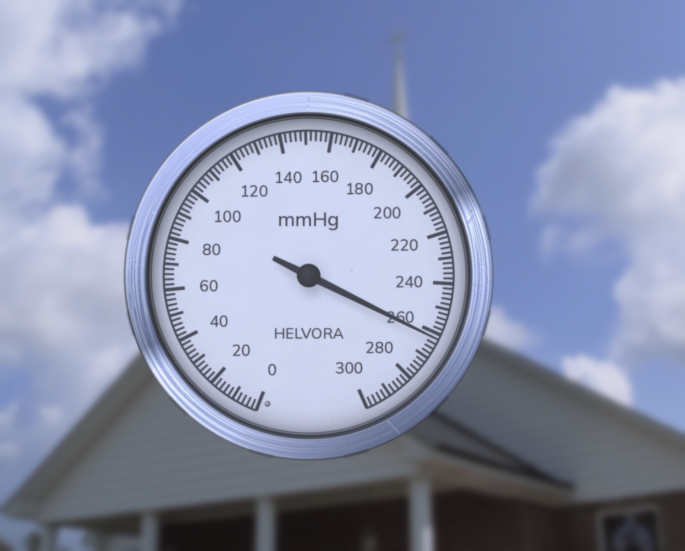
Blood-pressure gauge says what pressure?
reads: 262 mmHg
